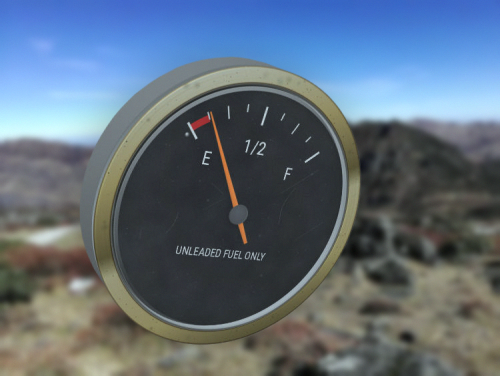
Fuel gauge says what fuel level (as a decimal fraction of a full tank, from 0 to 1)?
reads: 0.125
